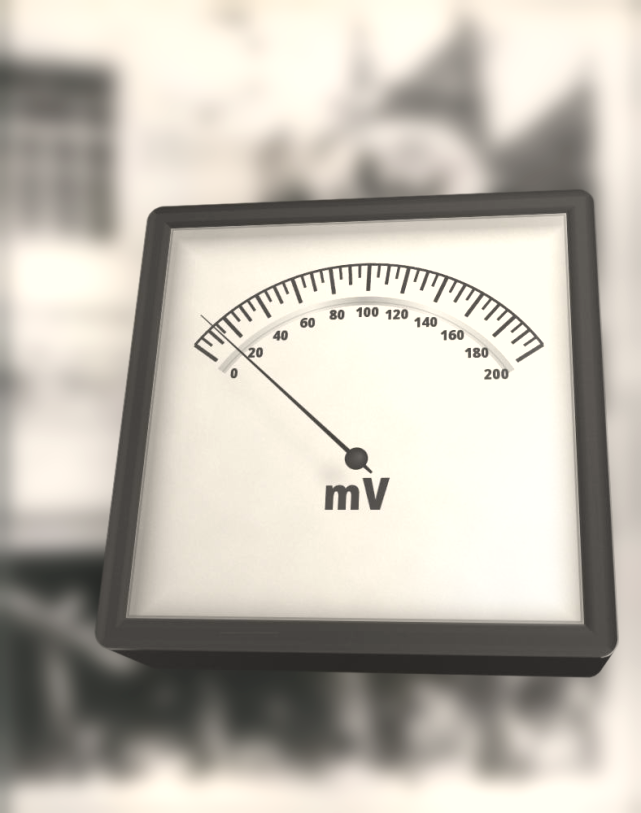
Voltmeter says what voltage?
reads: 12.5 mV
